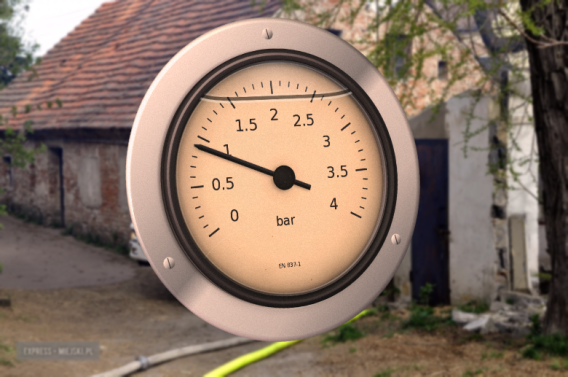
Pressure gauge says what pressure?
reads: 0.9 bar
